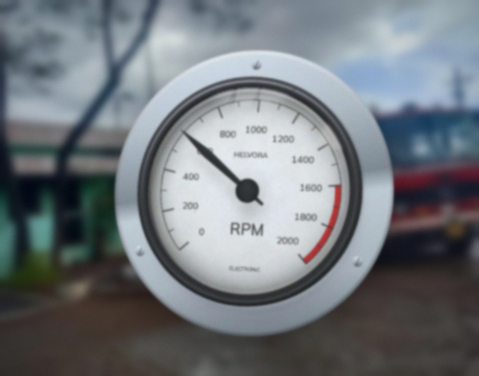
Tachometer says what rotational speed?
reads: 600 rpm
